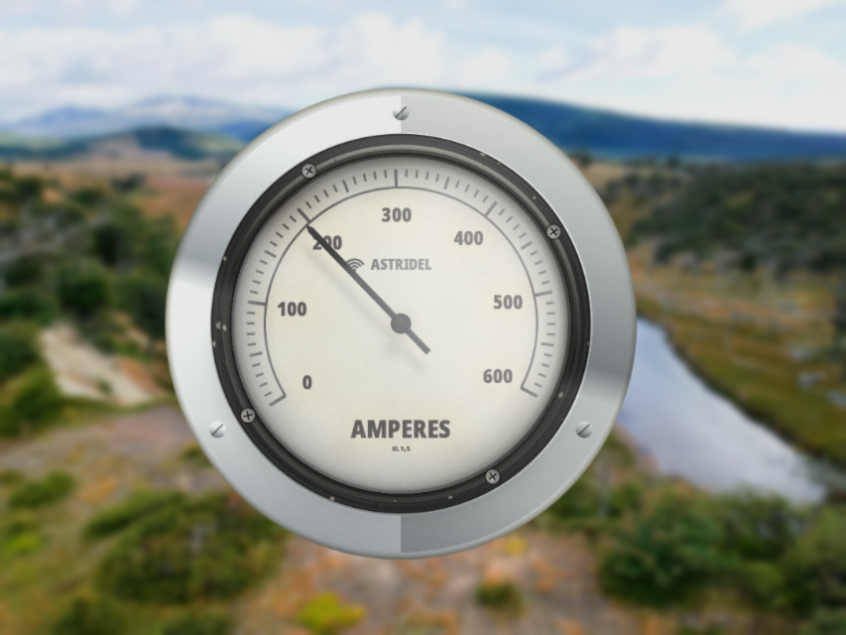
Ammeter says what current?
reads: 195 A
